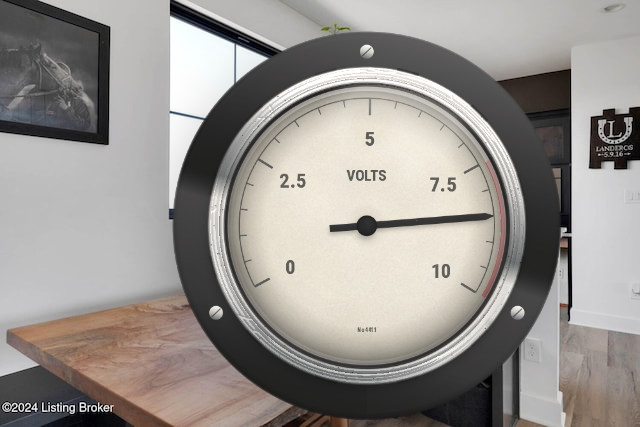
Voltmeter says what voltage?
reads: 8.5 V
